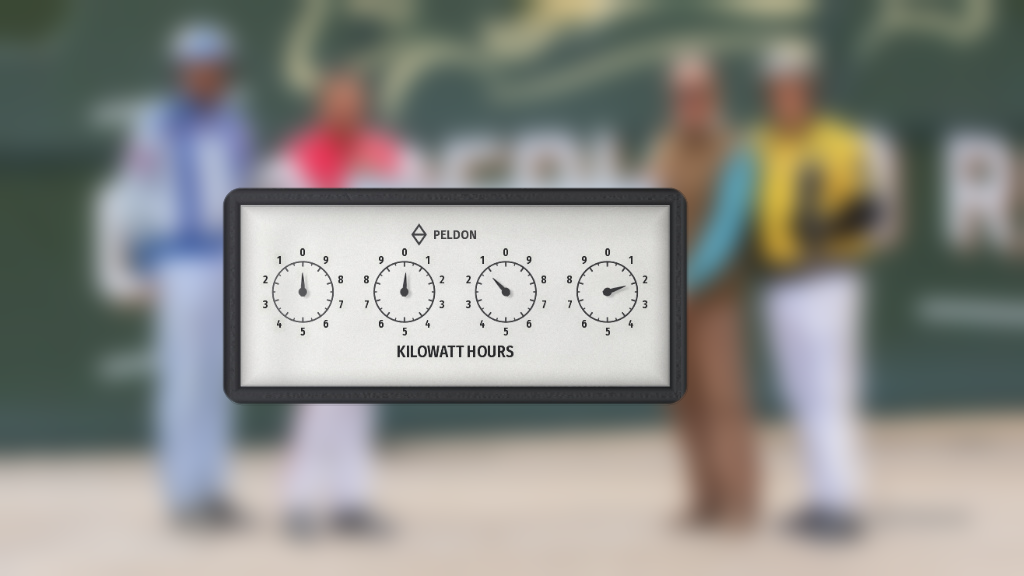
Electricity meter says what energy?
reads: 12 kWh
